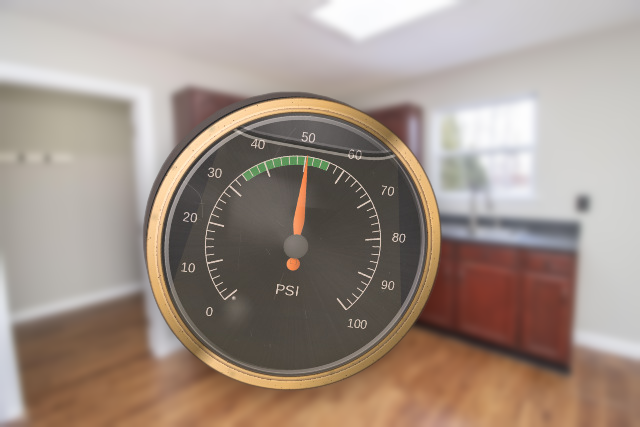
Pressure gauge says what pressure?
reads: 50 psi
